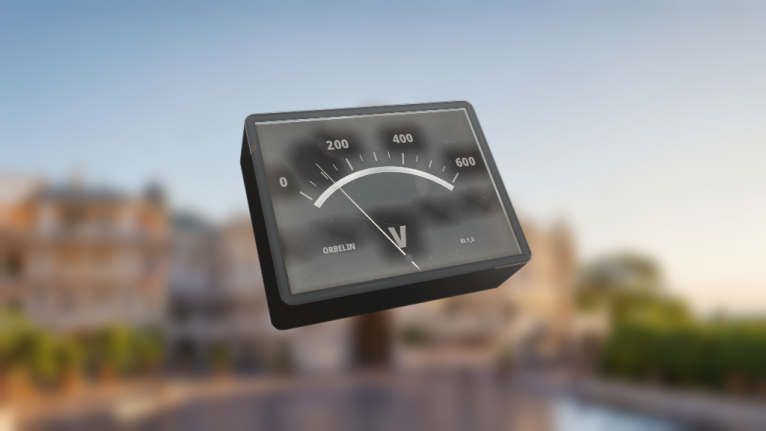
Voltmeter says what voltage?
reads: 100 V
